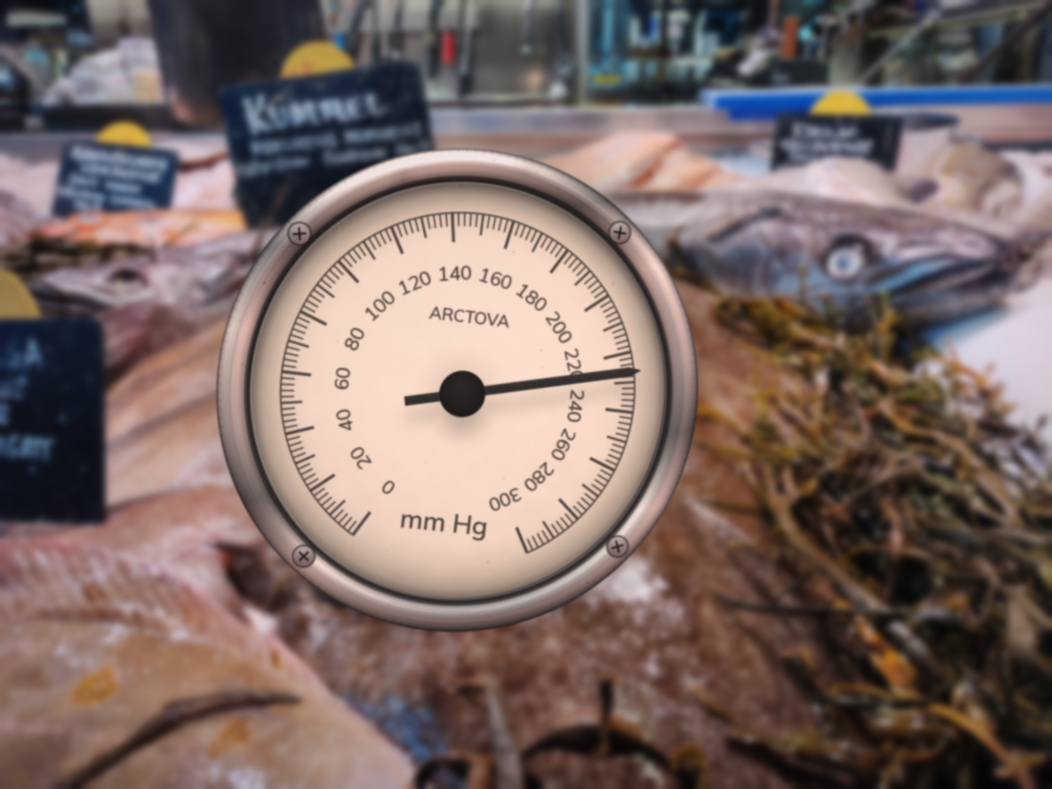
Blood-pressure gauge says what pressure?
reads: 226 mmHg
